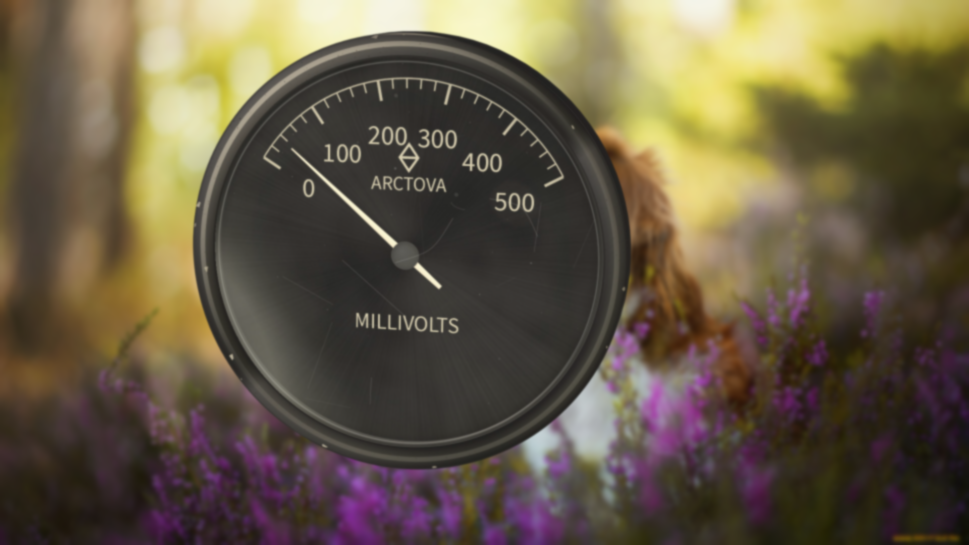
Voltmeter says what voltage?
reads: 40 mV
